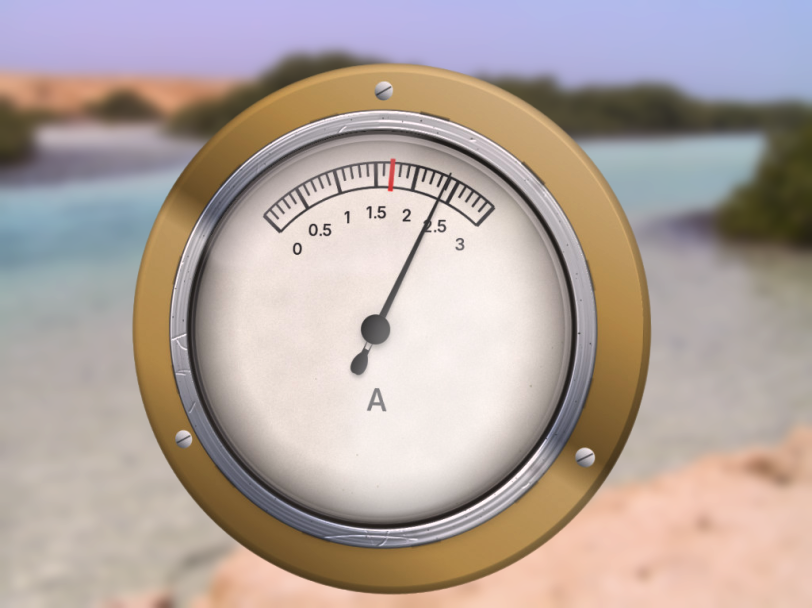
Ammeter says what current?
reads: 2.4 A
